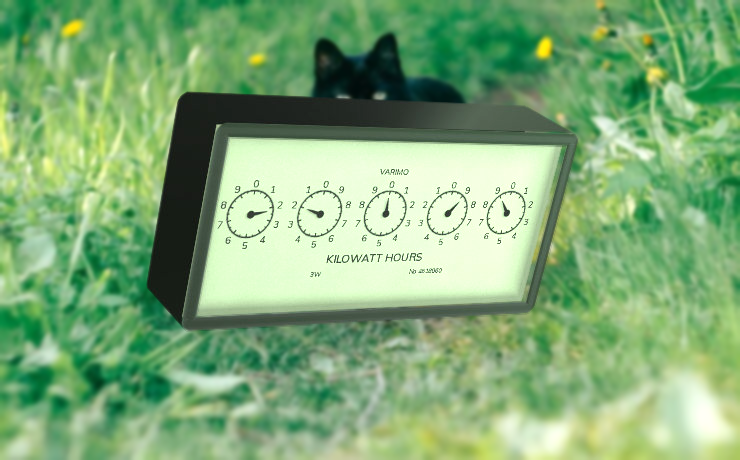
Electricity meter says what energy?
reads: 21989 kWh
